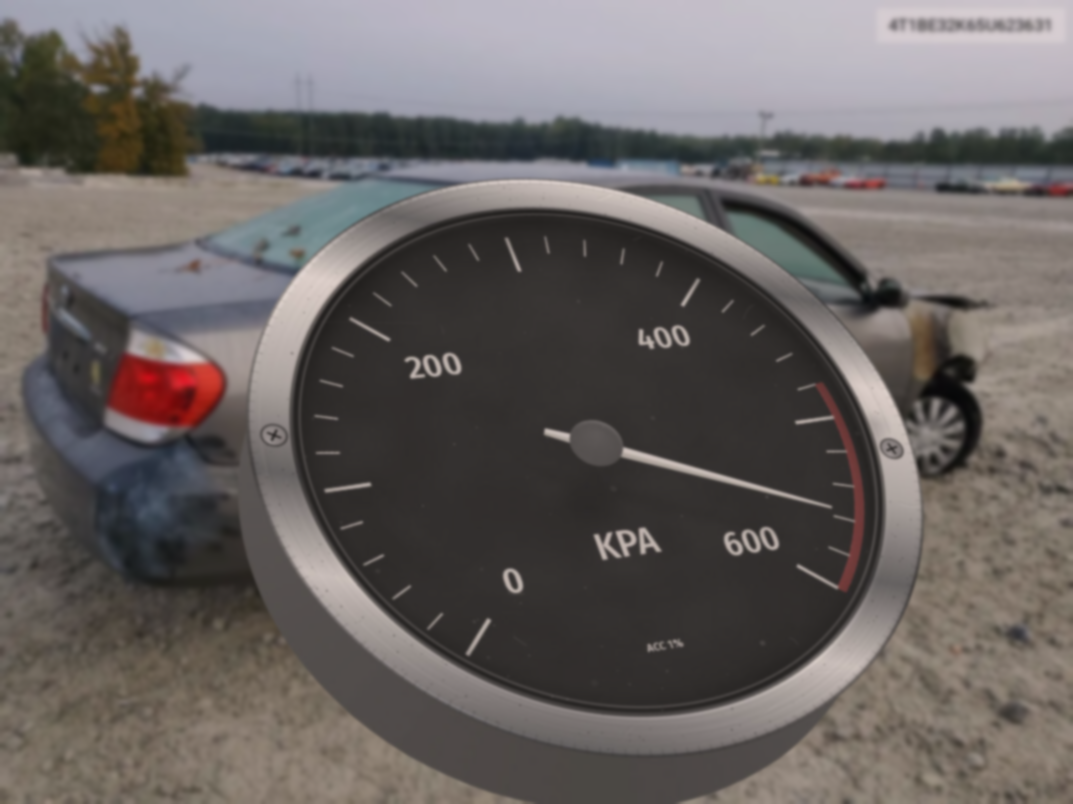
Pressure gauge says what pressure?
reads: 560 kPa
